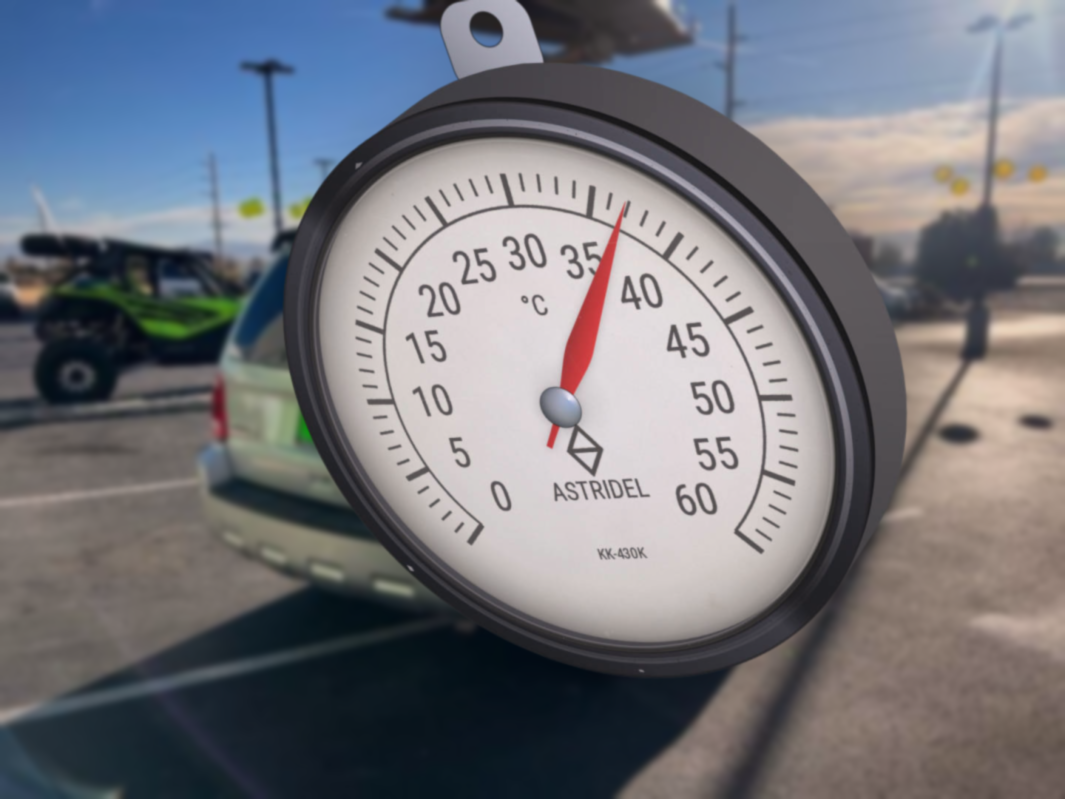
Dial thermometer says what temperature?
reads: 37 °C
